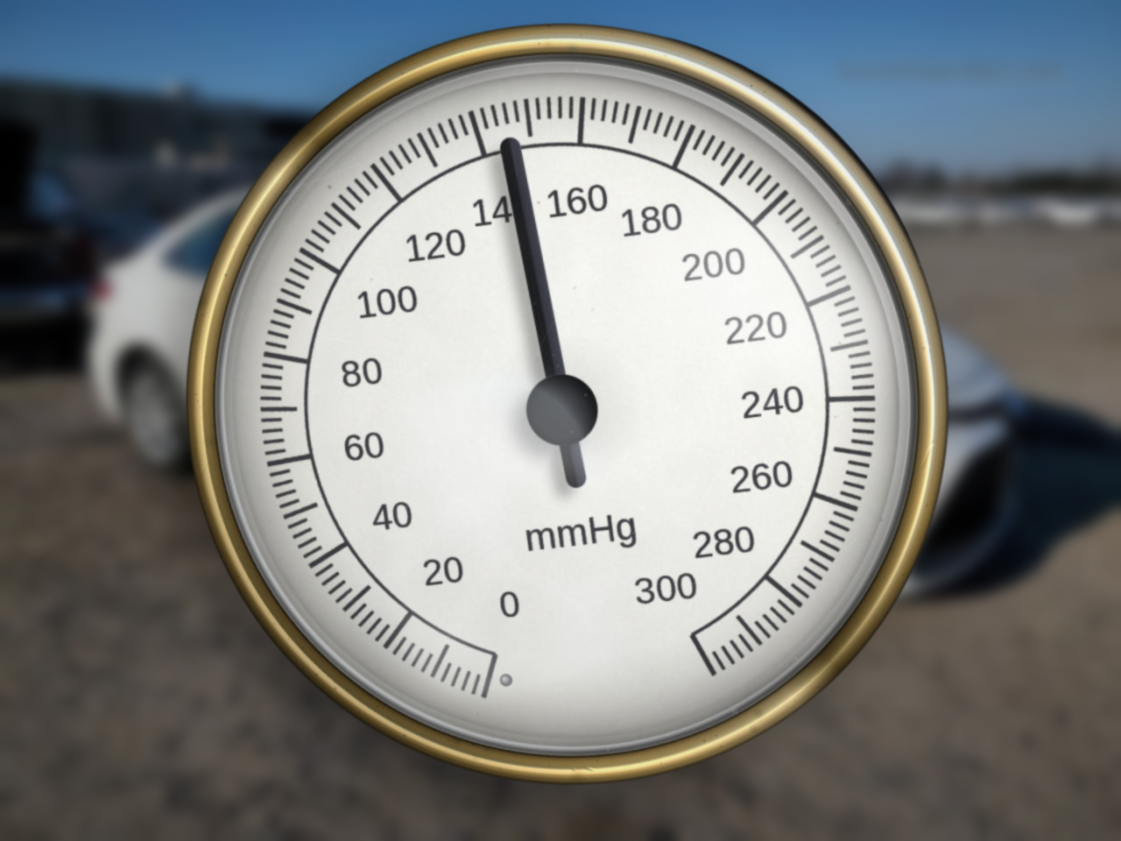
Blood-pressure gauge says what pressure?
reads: 146 mmHg
